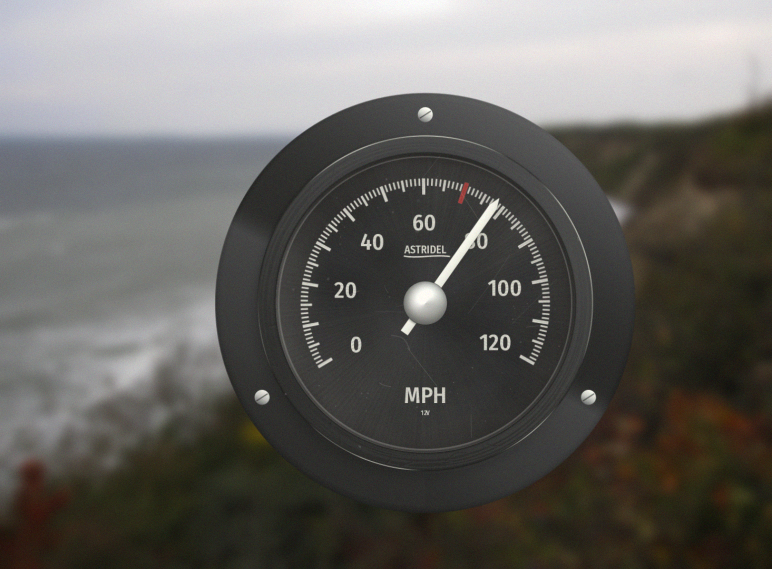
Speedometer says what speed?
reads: 78 mph
